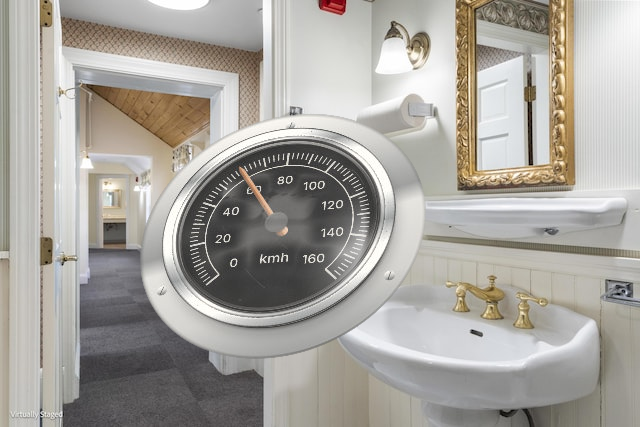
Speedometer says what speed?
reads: 60 km/h
